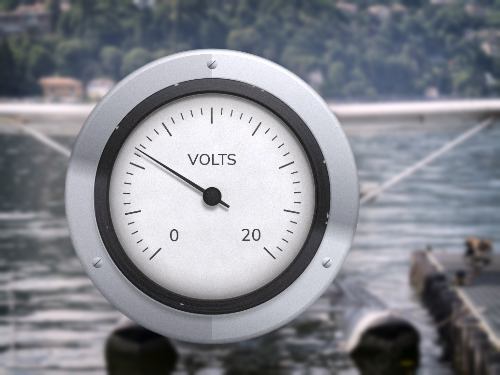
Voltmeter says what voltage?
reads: 5.75 V
